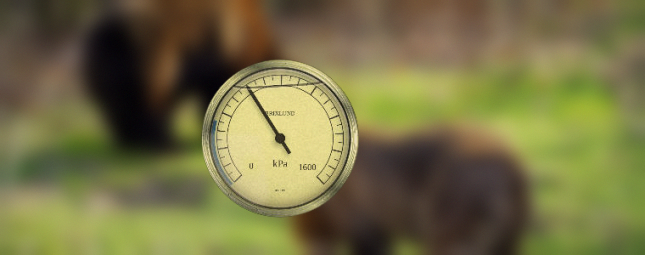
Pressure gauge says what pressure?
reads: 600 kPa
